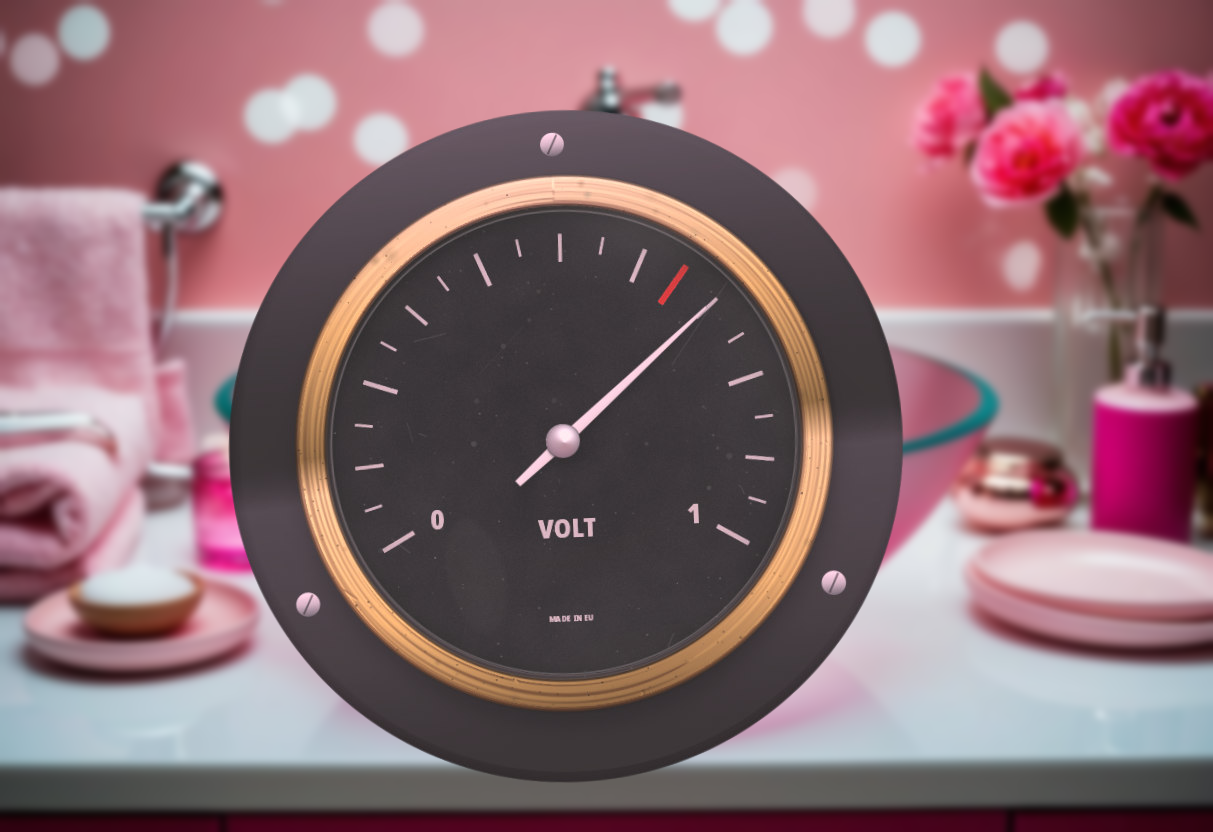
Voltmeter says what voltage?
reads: 0.7 V
